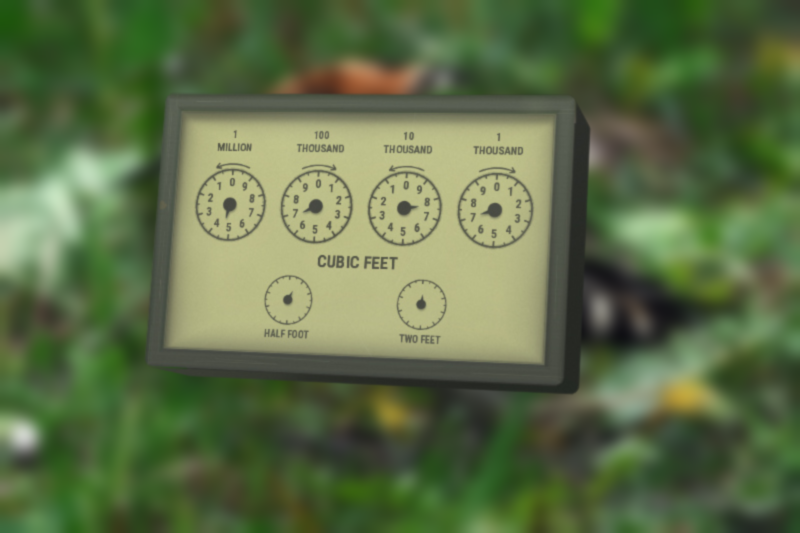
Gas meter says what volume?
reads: 467700 ft³
